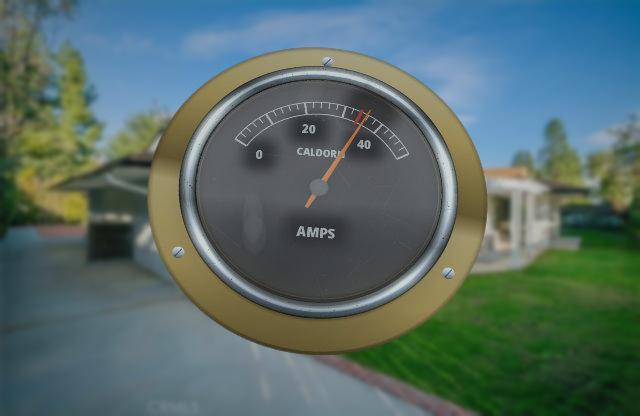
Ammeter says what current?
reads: 36 A
